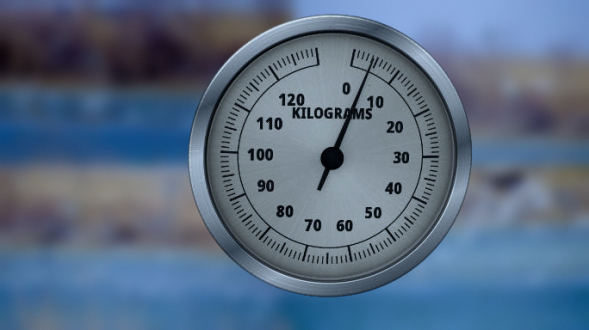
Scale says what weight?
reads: 4 kg
